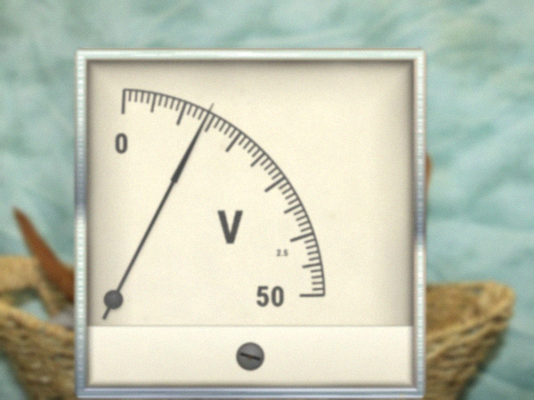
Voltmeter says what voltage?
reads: 14 V
